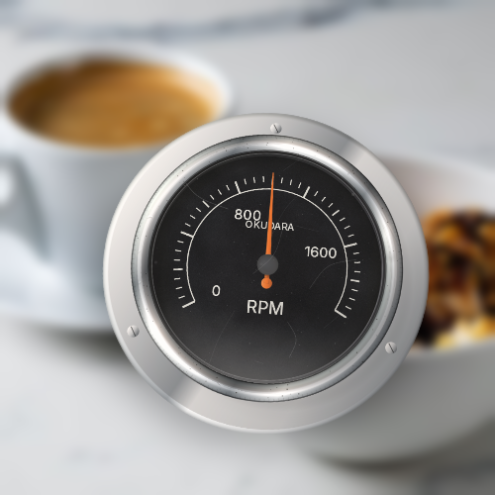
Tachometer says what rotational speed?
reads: 1000 rpm
